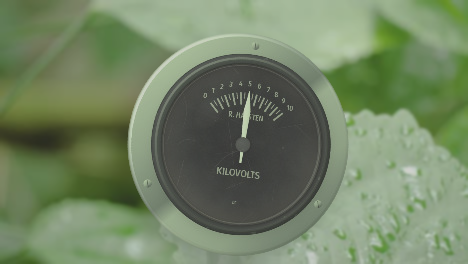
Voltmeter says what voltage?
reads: 5 kV
